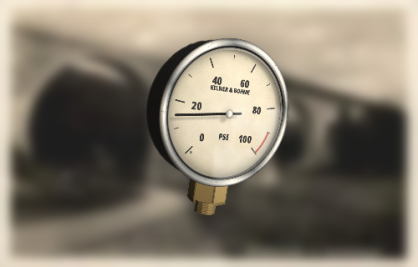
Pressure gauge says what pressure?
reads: 15 psi
